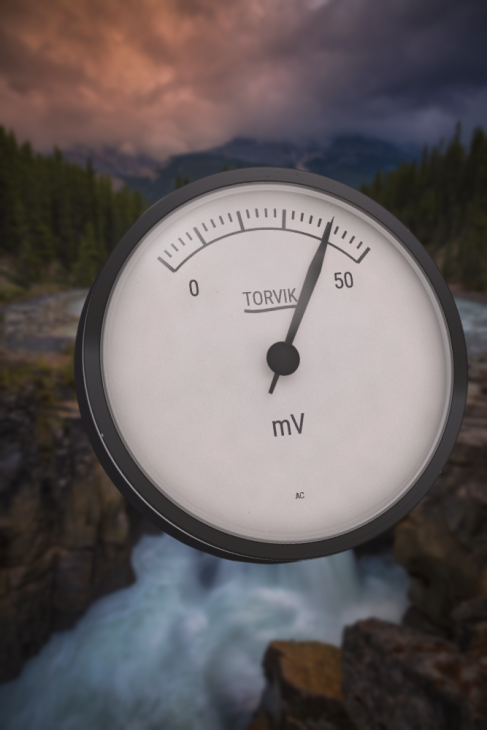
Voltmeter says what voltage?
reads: 40 mV
